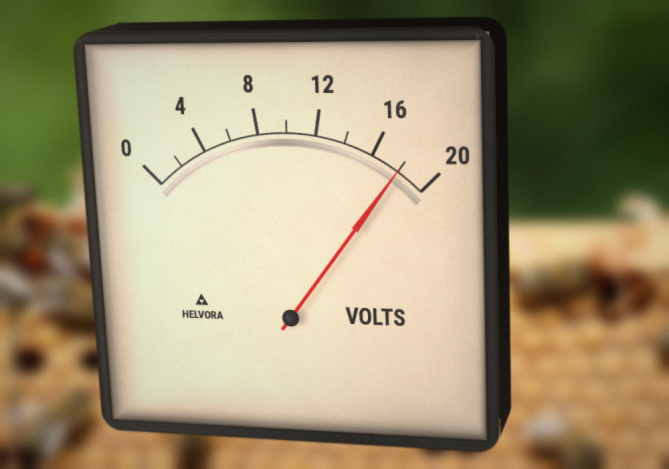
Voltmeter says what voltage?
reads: 18 V
